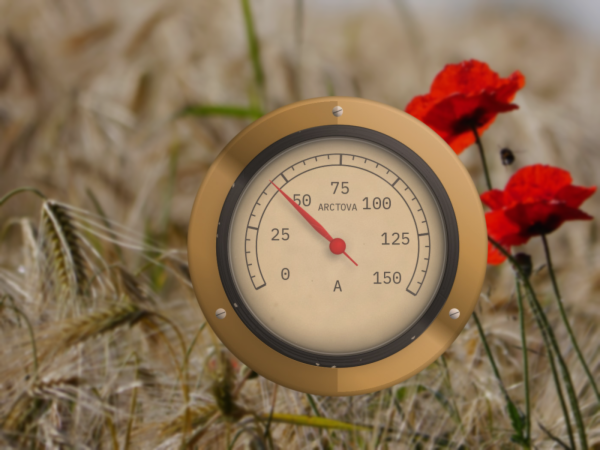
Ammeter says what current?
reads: 45 A
